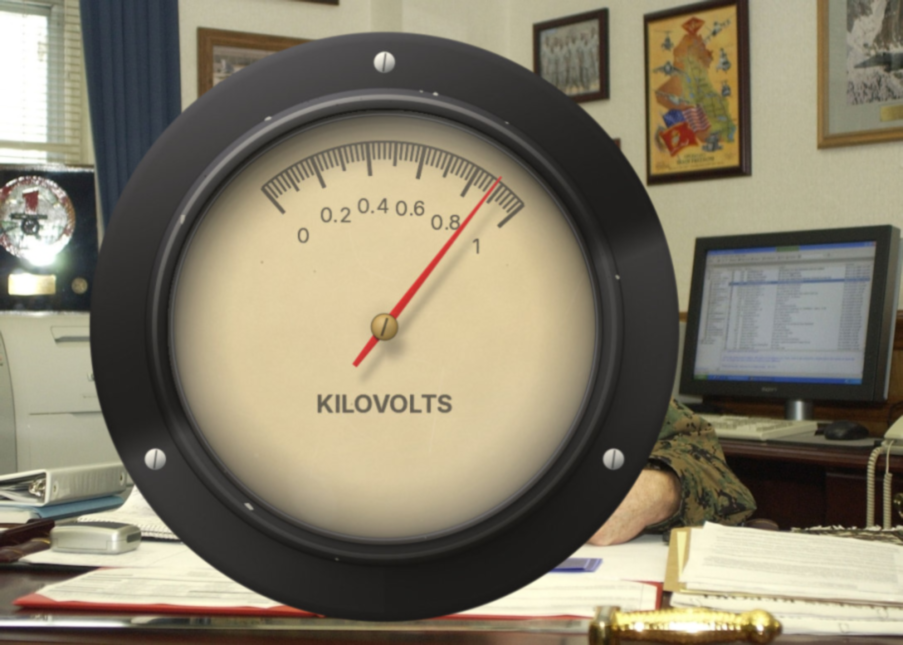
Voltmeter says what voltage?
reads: 0.88 kV
